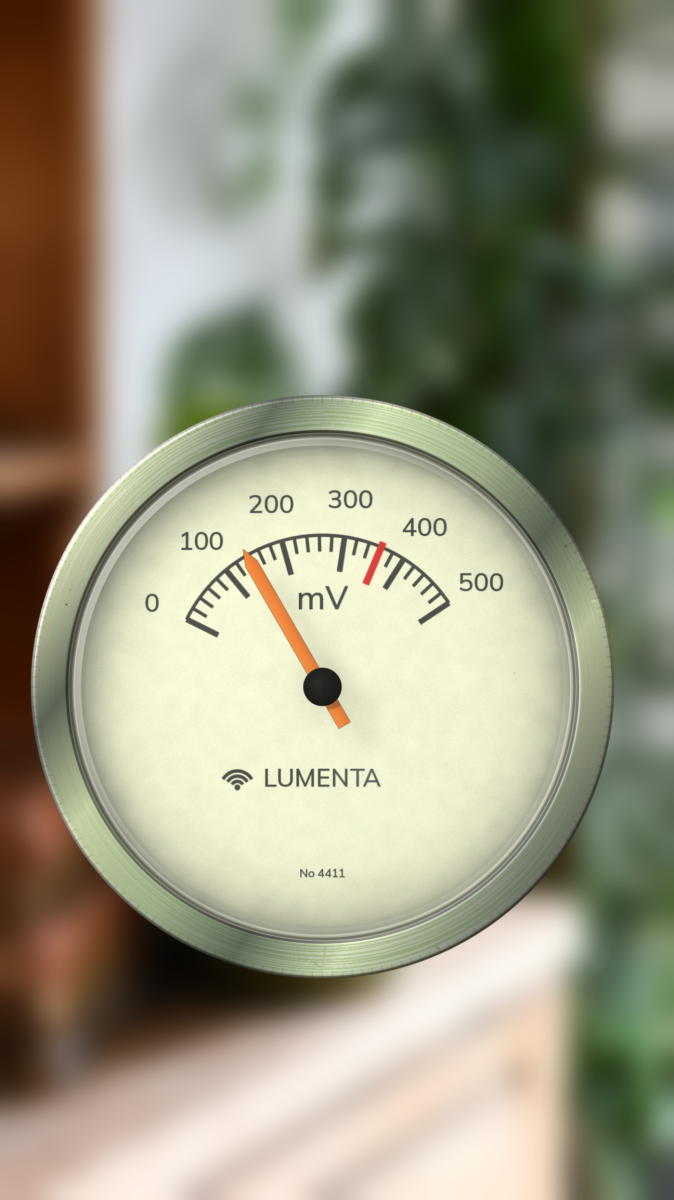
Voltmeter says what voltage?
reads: 140 mV
